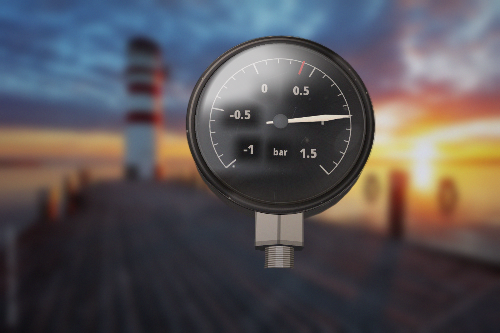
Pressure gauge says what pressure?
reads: 1 bar
